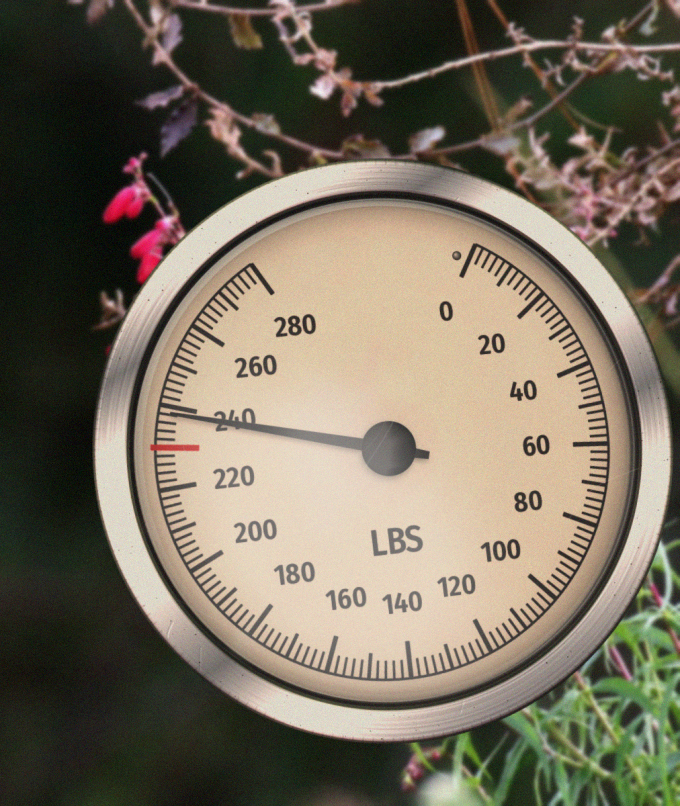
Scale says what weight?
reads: 238 lb
